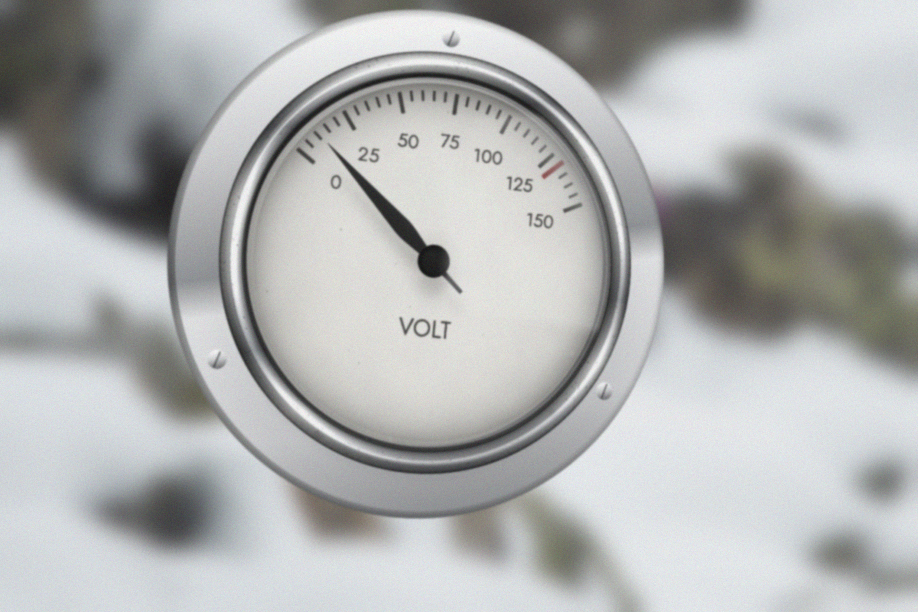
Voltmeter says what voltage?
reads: 10 V
